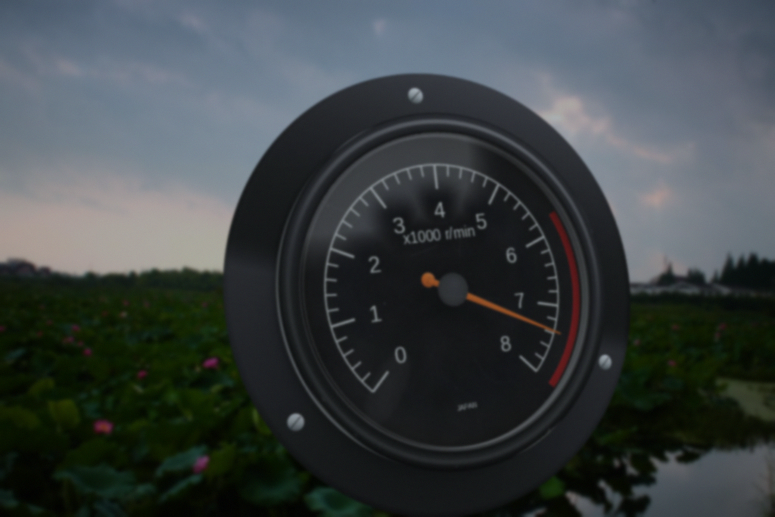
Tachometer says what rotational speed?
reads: 7400 rpm
